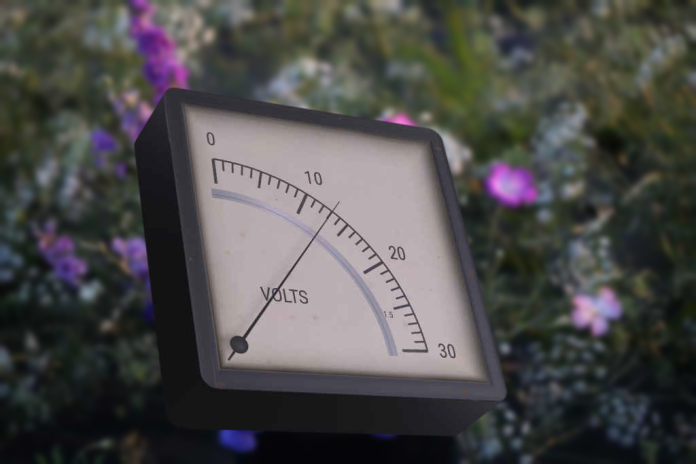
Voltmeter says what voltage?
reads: 13 V
